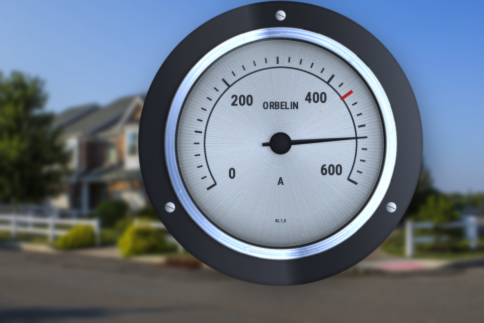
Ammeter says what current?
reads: 520 A
